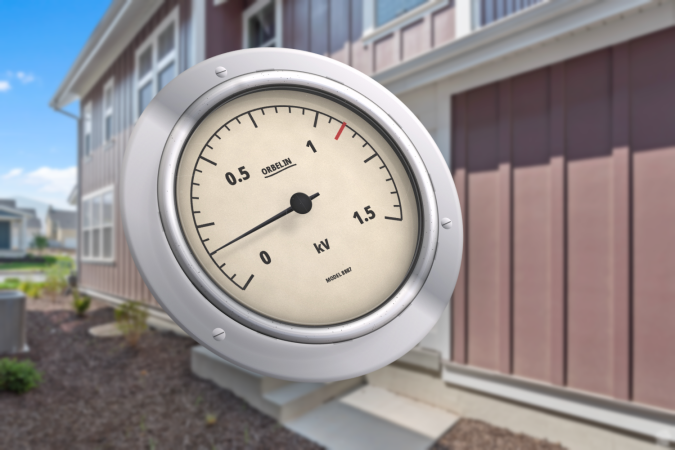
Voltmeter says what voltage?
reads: 0.15 kV
